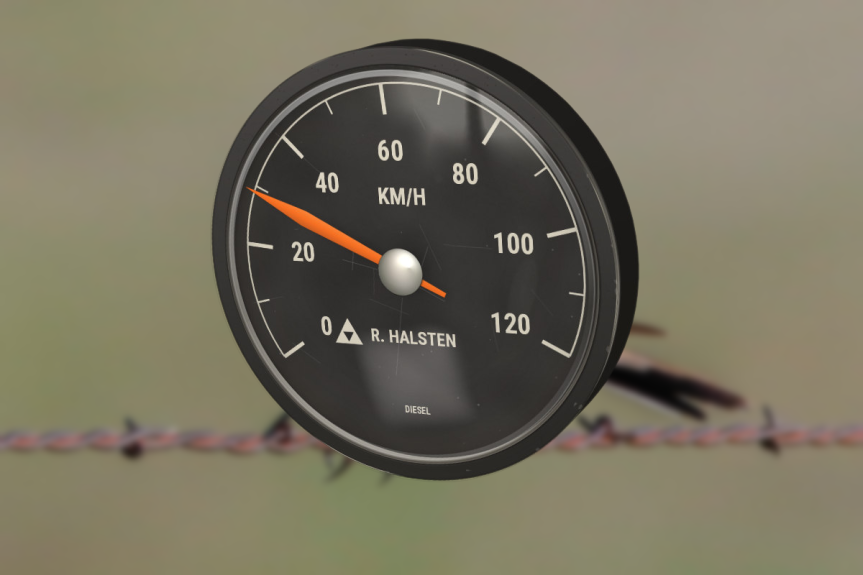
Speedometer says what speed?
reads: 30 km/h
